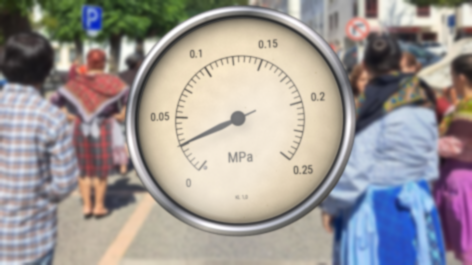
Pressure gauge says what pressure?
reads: 0.025 MPa
